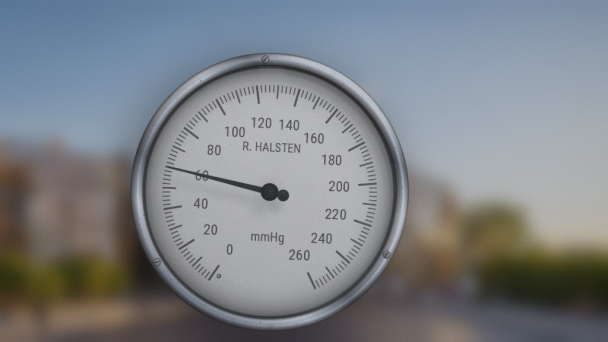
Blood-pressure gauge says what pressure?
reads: 60 mmHg
